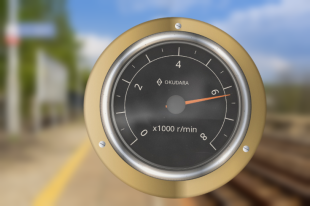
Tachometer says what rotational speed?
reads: 6250 rpm
